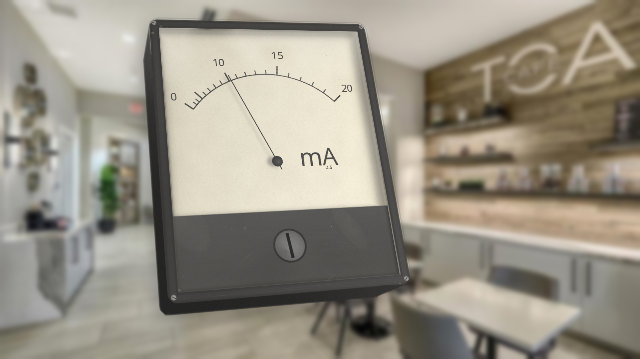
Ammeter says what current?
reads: 10 mA
